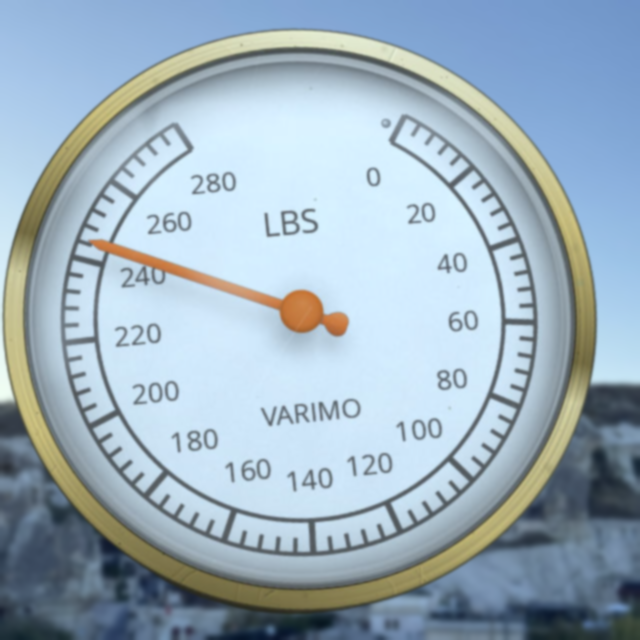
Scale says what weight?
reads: 244 lb
